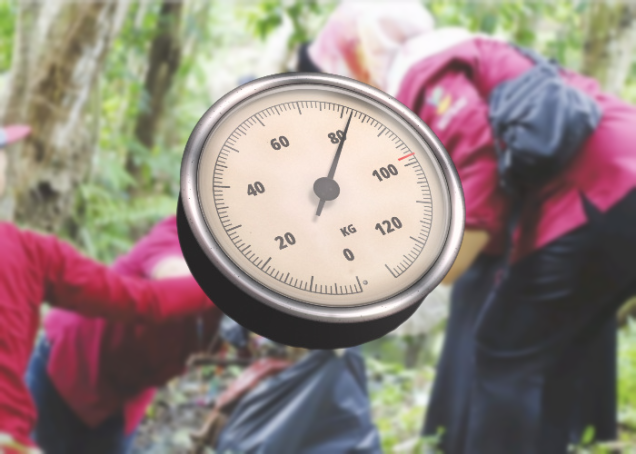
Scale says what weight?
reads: 82 kg
